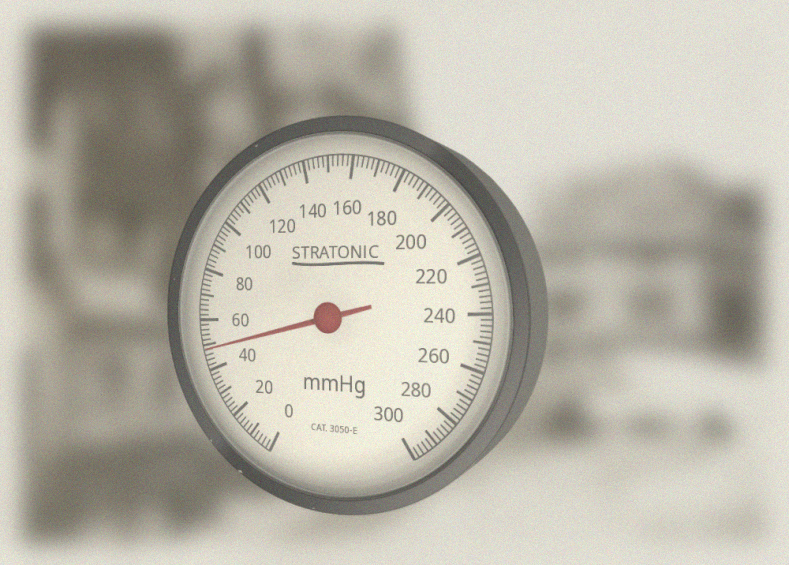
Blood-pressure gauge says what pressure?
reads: 48 mmHg
